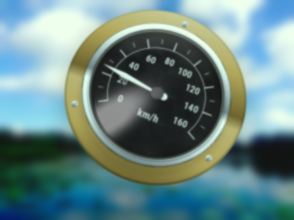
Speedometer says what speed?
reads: 25 km/h
